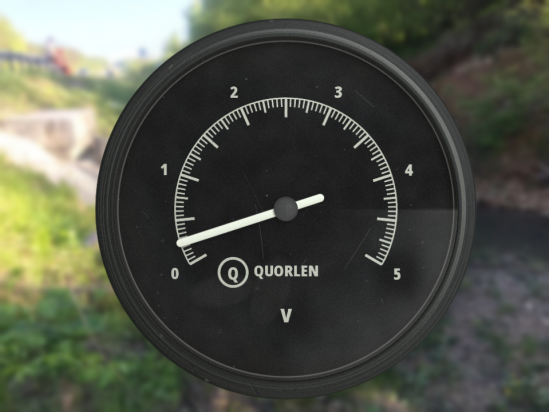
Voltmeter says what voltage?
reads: 0.25 V
